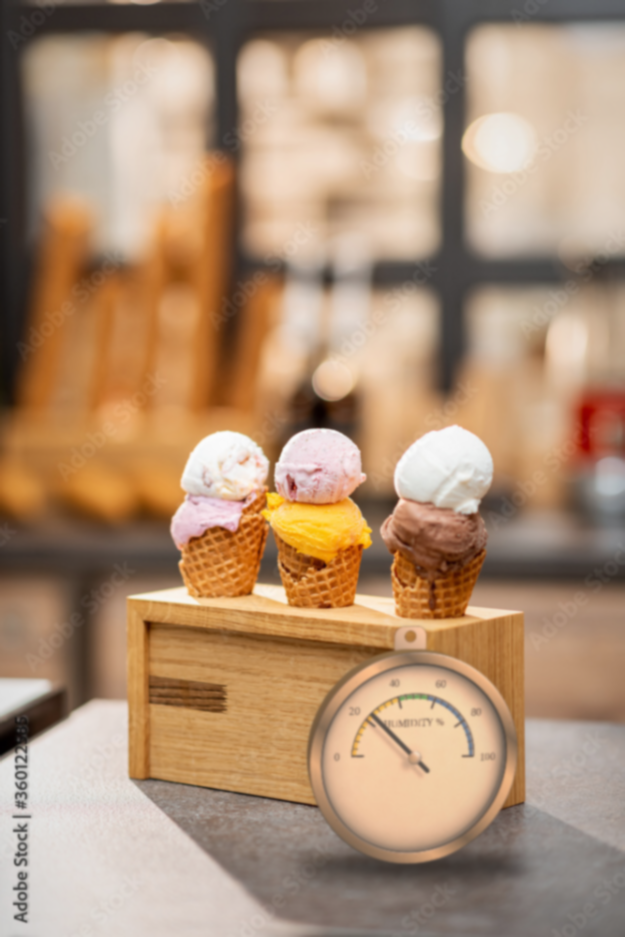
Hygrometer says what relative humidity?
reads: 24 %
